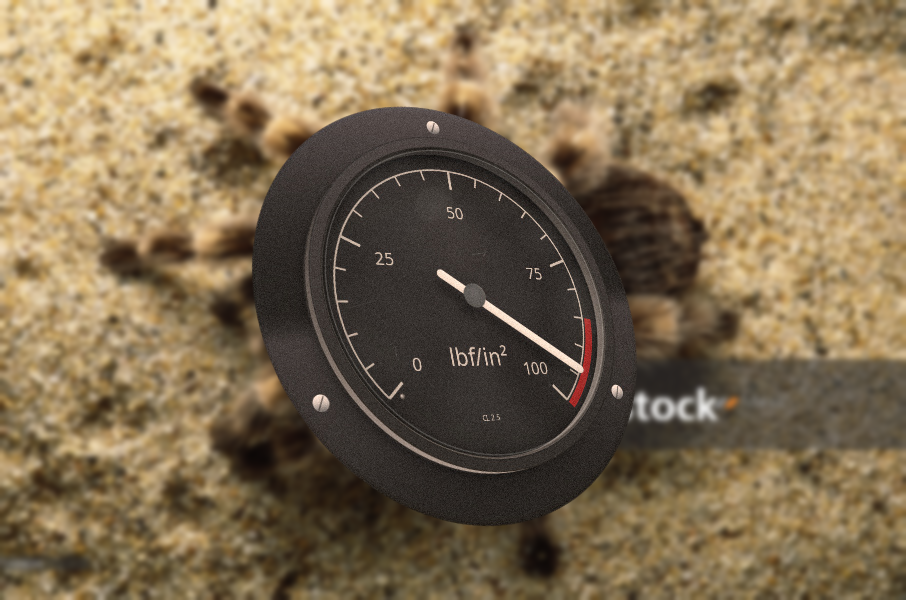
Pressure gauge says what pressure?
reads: 95 psi
